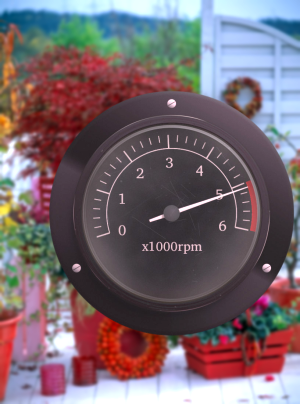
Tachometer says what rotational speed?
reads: 5100 rpm
